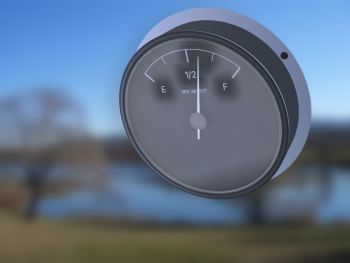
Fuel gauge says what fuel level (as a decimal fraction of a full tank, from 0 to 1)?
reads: 0.625
